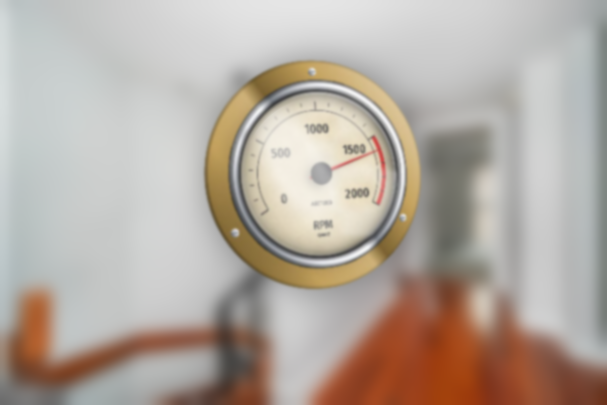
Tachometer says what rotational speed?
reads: 1600 rpm
